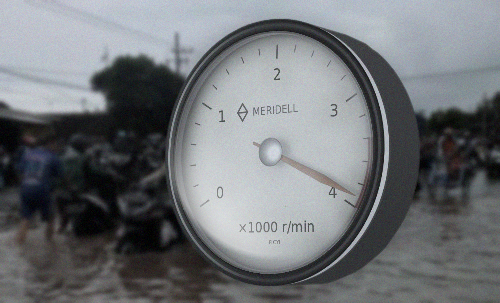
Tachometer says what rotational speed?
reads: 3900 rpm
